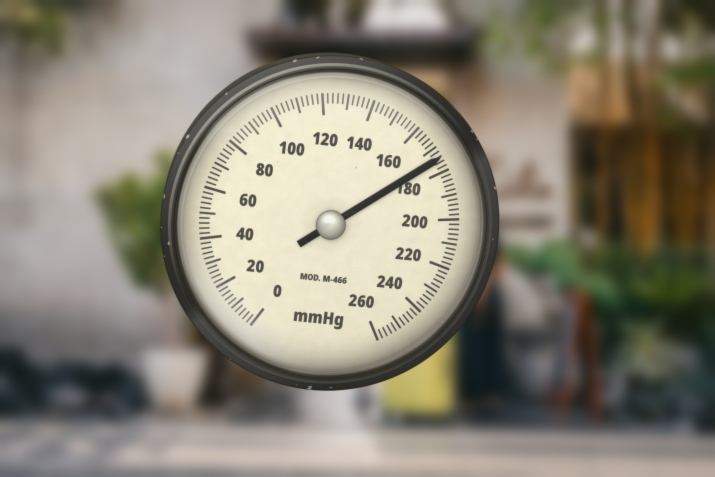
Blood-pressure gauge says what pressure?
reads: 174 mmHg
